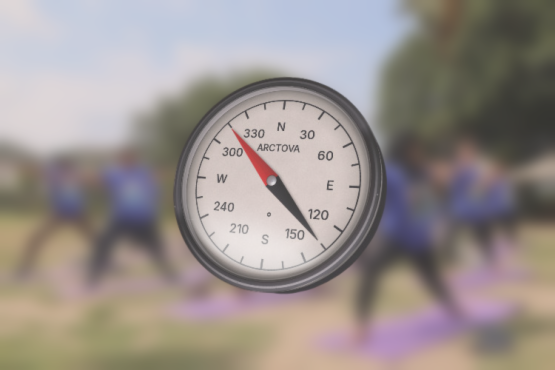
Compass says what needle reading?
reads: 315 °
